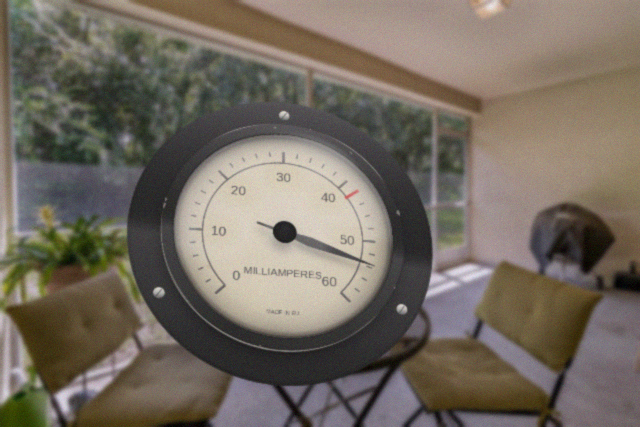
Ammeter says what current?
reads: 54 mA
